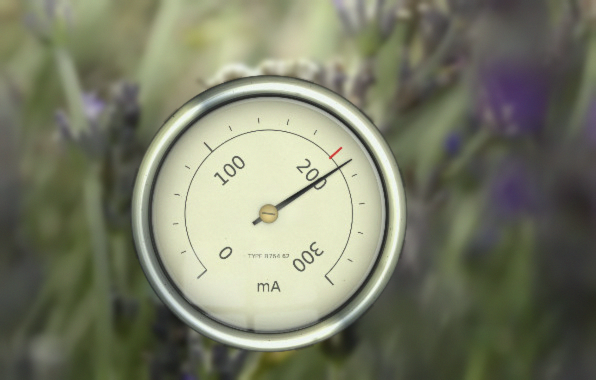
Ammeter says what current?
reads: 210 mA
